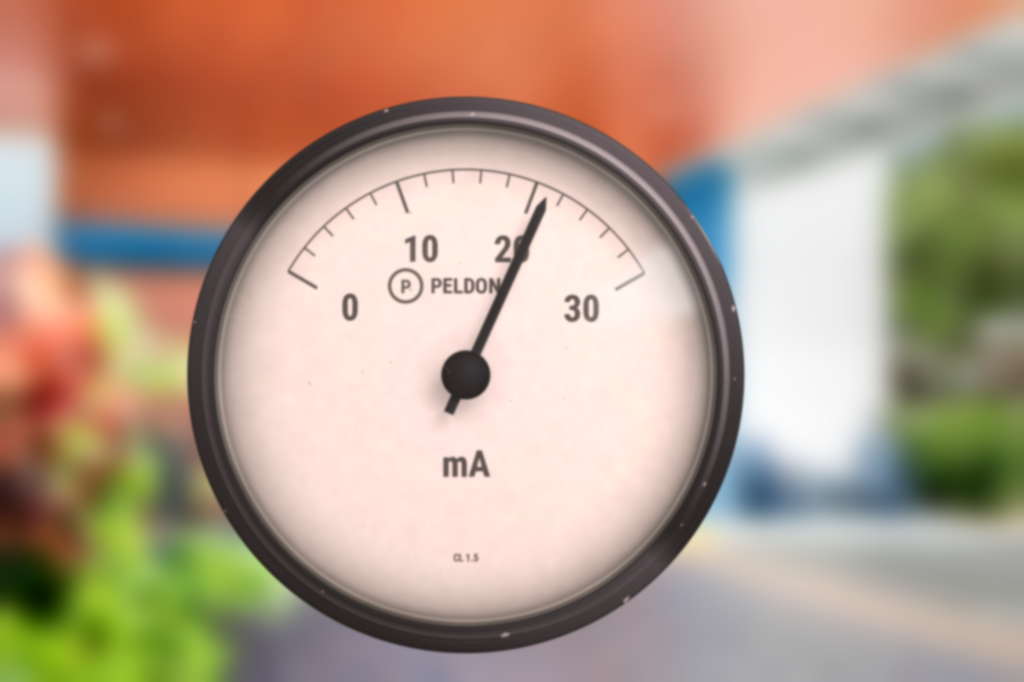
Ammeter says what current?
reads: 21 mA
